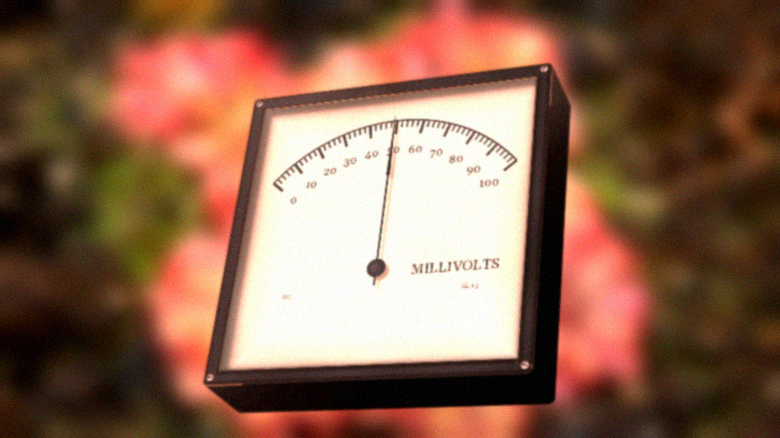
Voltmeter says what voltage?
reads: 50 mV
